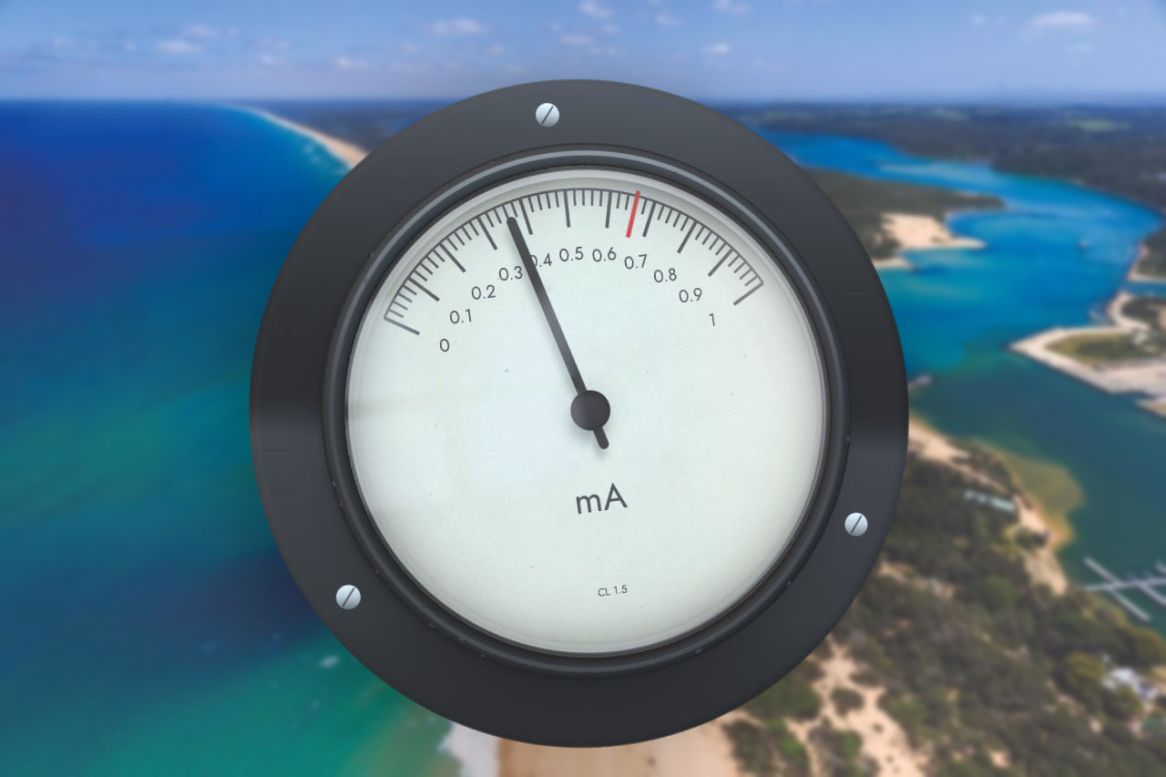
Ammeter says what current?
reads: 0.36 mA
